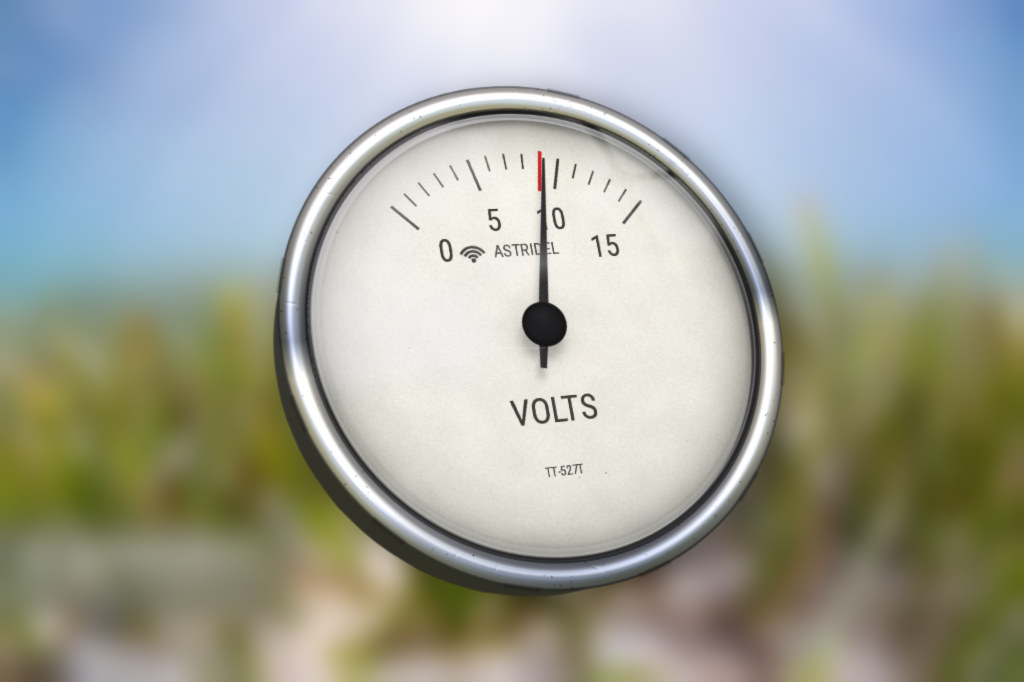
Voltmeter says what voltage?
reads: 9 V
